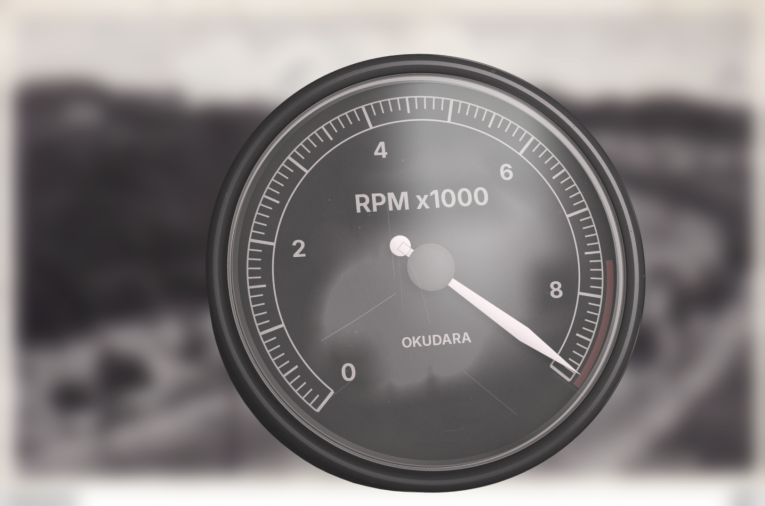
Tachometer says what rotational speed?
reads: 8900 rpm
